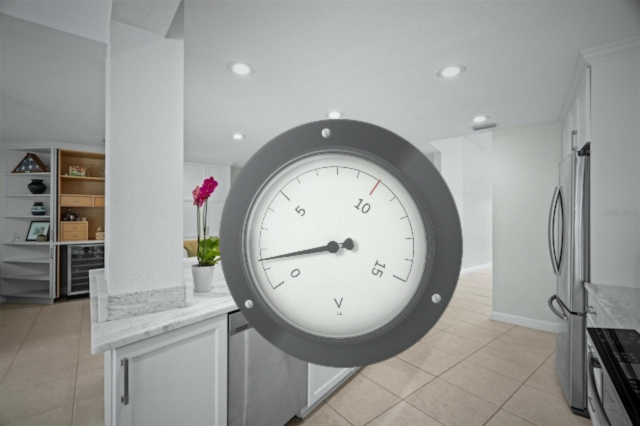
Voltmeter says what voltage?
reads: 1.5 V
